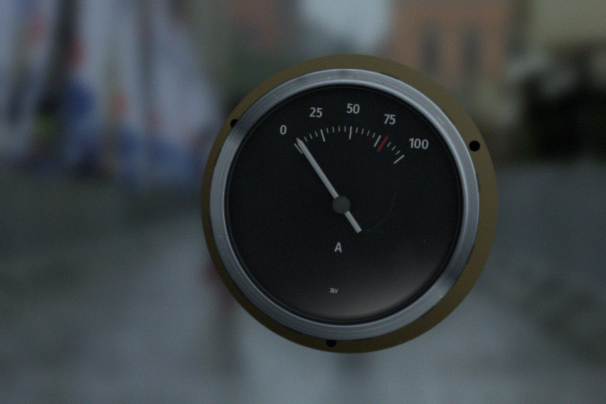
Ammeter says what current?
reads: 5 A
